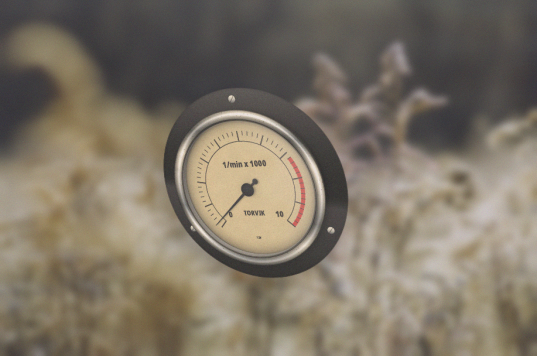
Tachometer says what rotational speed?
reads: 200 rpm
